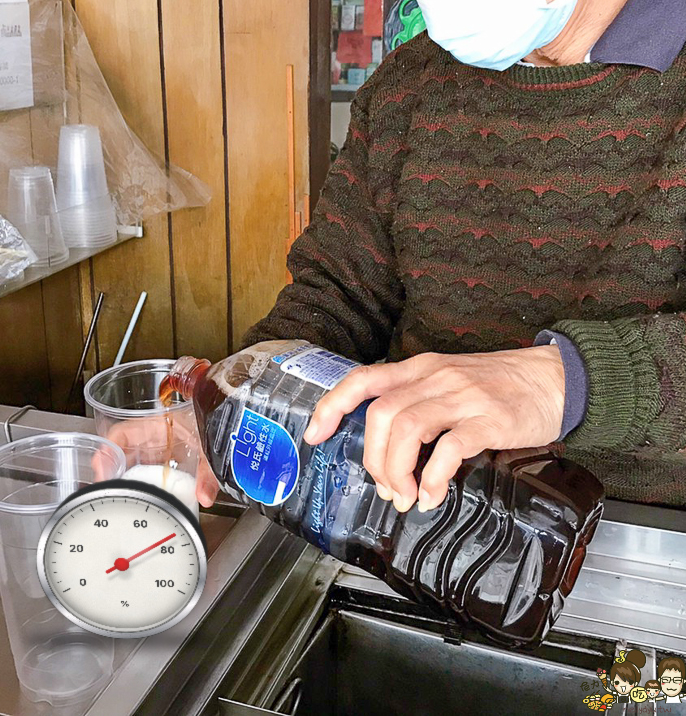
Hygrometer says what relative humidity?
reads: 74 %
